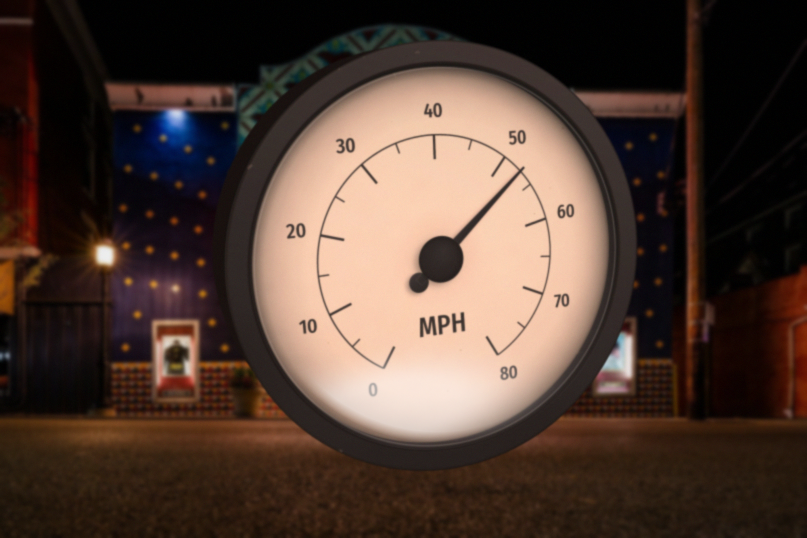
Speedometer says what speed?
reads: 52.5 mph
